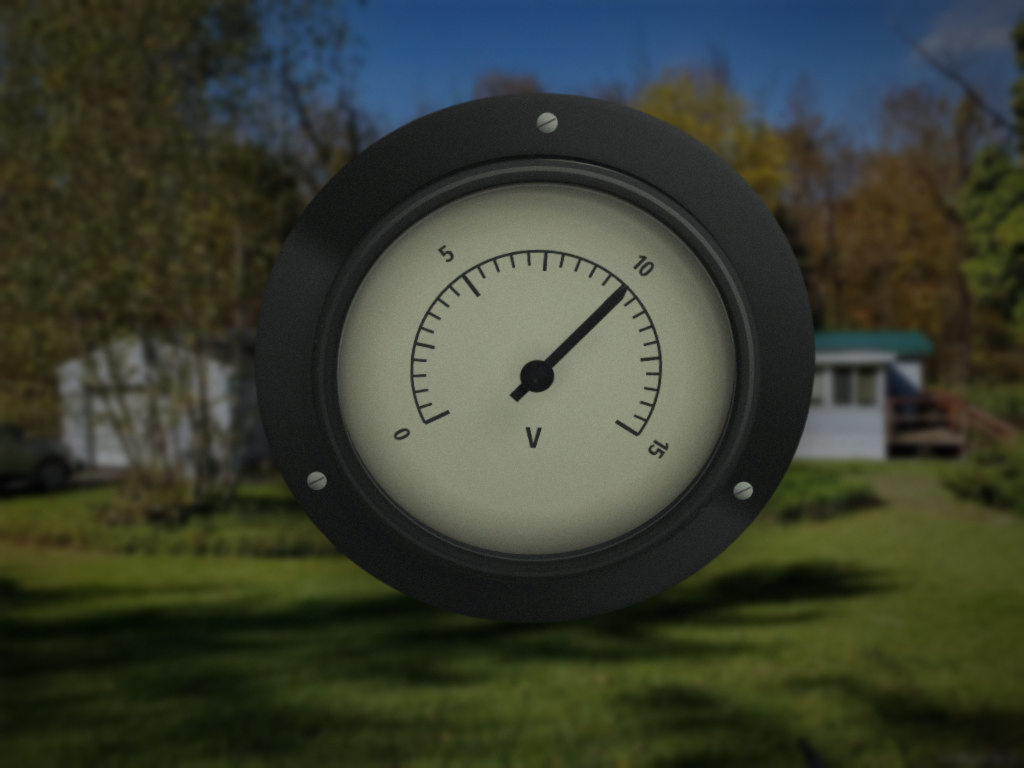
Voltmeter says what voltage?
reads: 10 V
